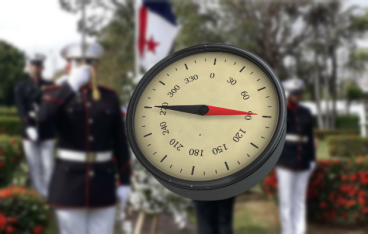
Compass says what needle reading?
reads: 90 °
